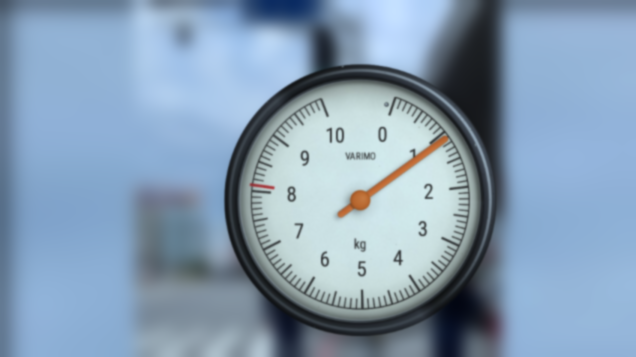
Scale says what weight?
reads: 1.1 kg
